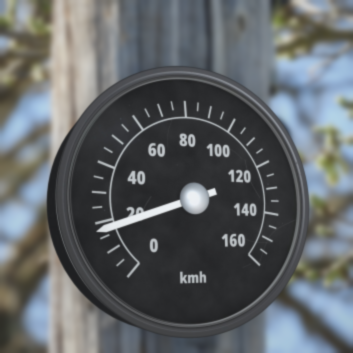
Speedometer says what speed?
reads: 17.5 km/h
